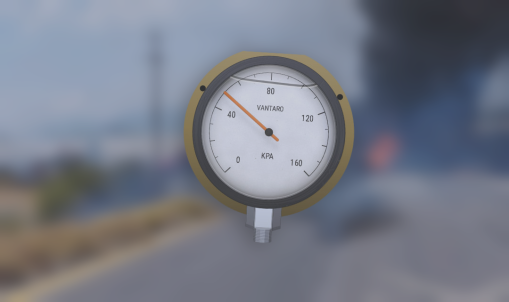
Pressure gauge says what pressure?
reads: 50 kPa
